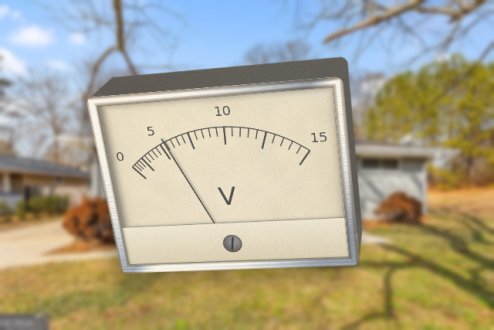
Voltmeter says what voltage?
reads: 5.5 V
